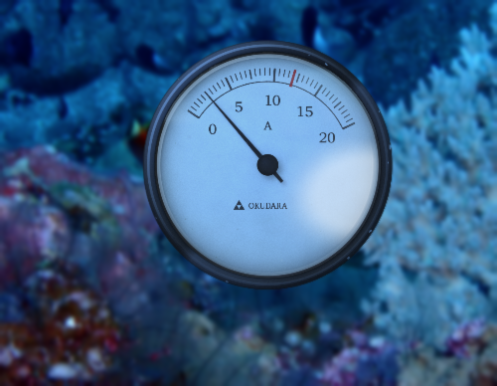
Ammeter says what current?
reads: 2.5 A
